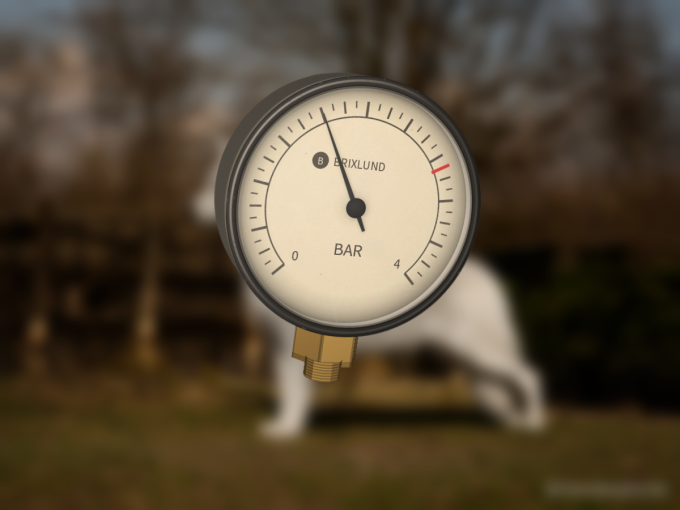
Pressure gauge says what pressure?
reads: 1.6 bar
